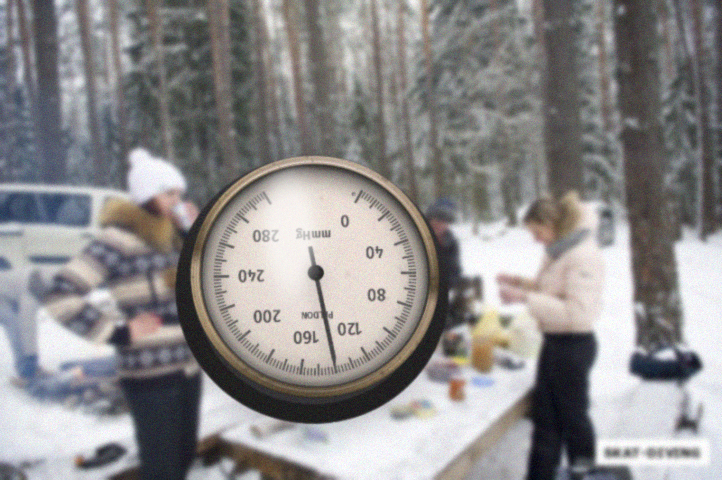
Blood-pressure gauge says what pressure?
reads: 140 mmHg
